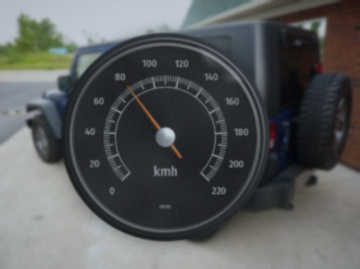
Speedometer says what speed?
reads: 80 km/h
